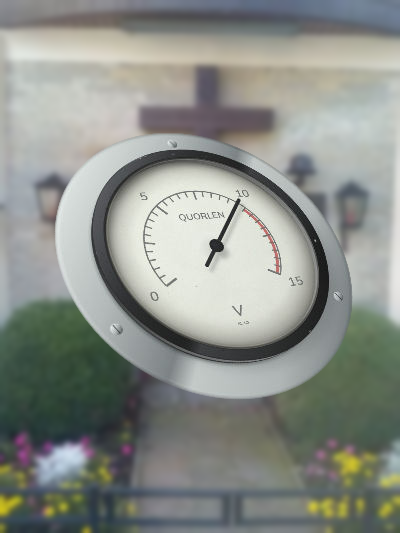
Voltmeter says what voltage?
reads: 10 V
